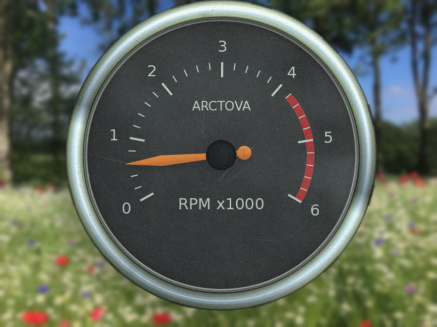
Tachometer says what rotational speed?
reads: 600 rpm
